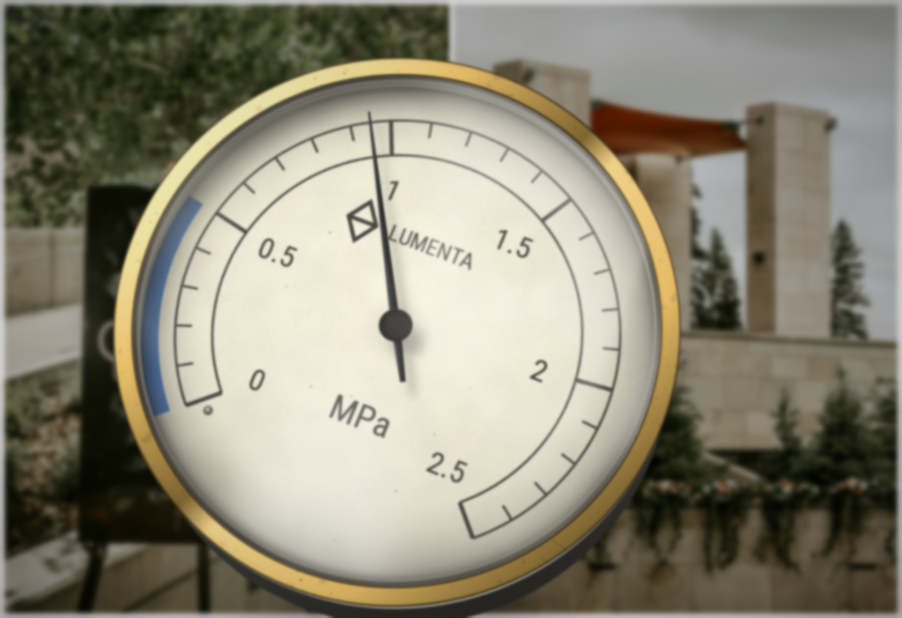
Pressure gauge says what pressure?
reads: 0.95 MPa
